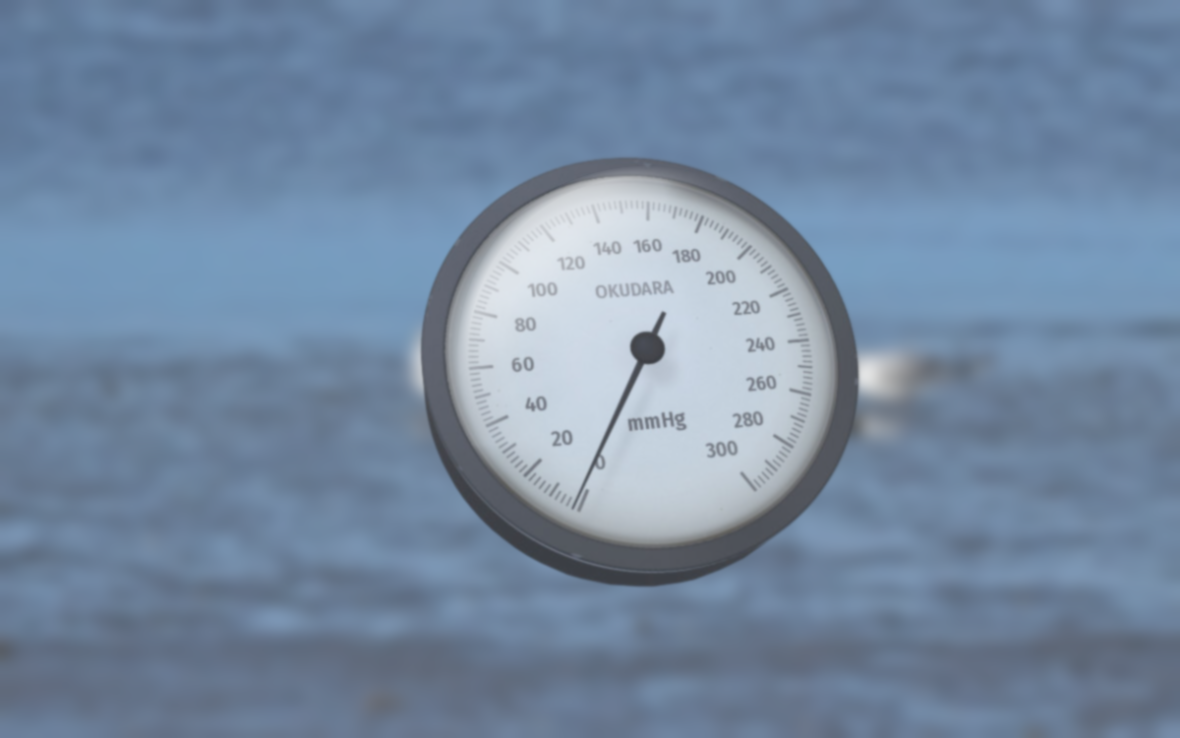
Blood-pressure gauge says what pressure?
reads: 2 mmHg
